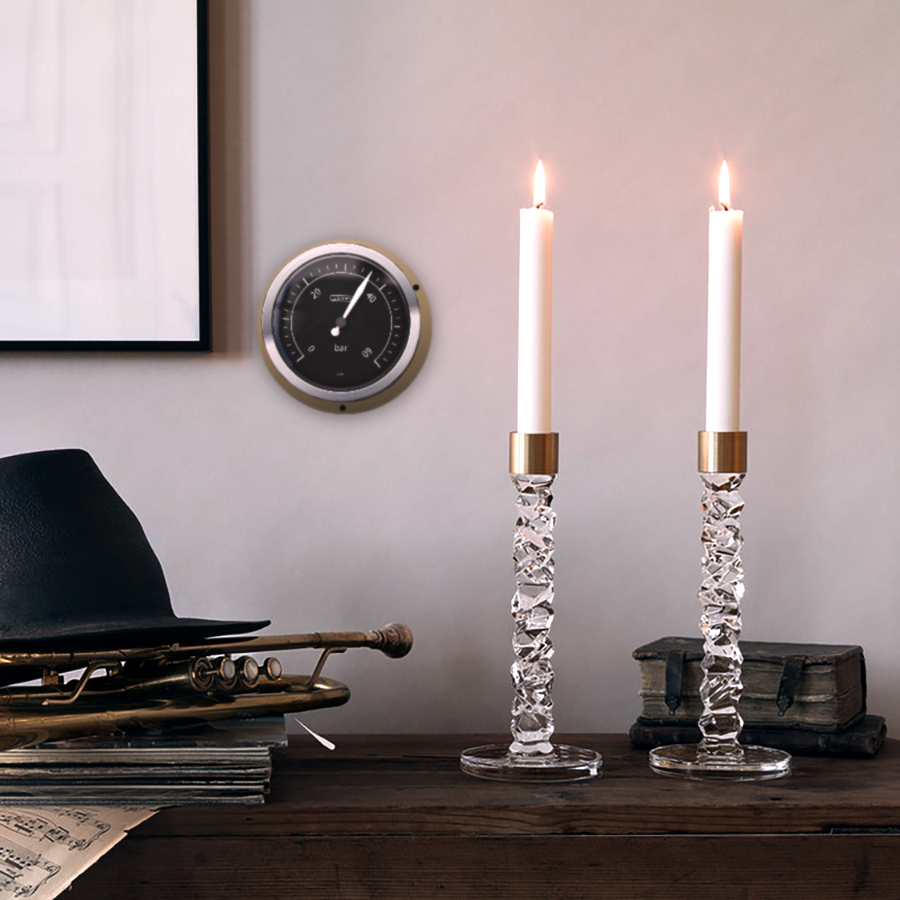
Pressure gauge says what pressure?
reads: 36 bar
